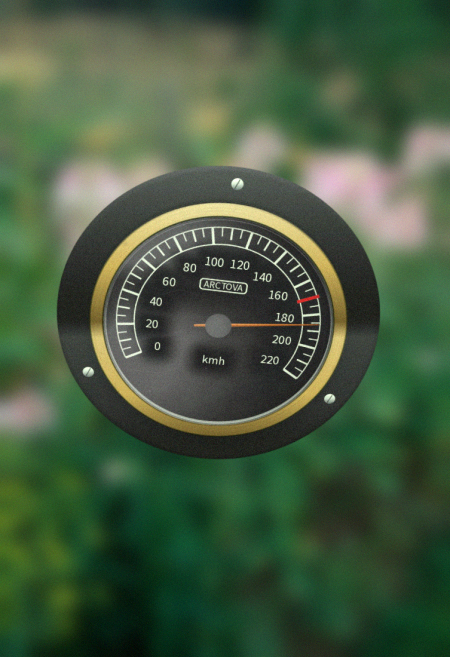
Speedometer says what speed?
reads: 185 km/h
